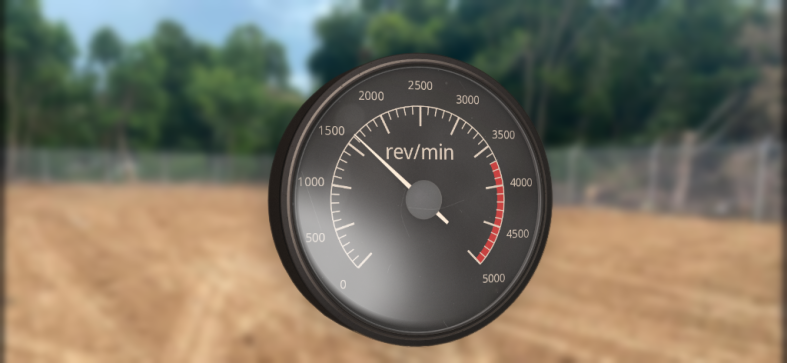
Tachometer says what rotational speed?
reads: 1600 rpm
